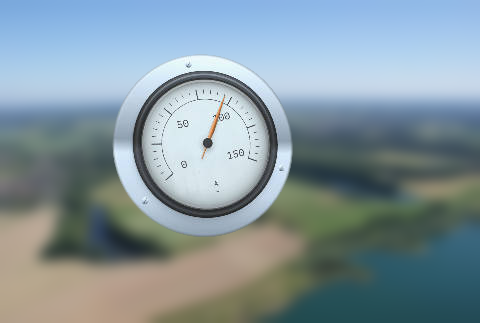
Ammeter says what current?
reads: 95 A
